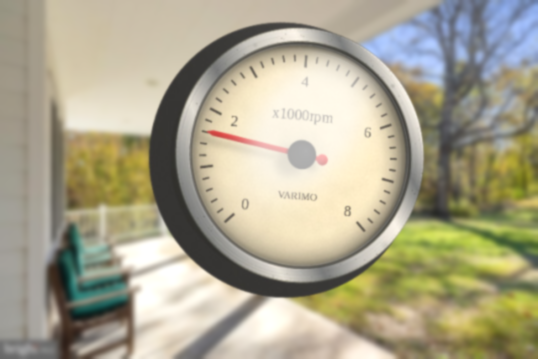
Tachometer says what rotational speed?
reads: 1600 rpm
